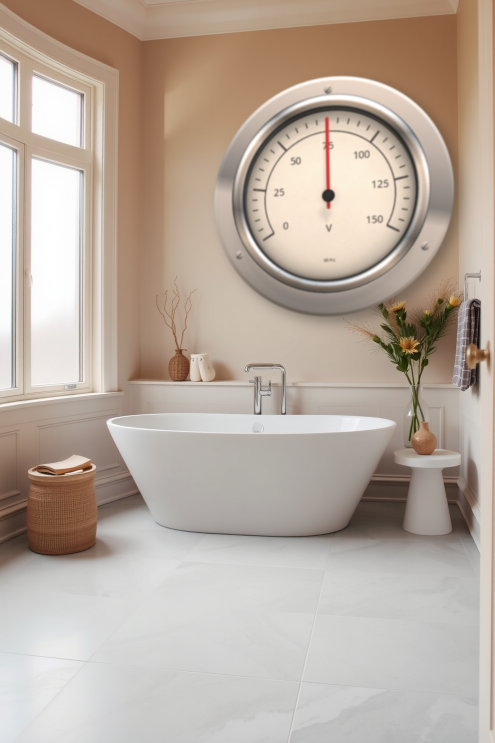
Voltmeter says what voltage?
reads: 75 V
